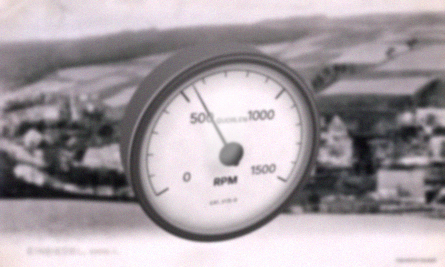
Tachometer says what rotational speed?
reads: 550 rpm
